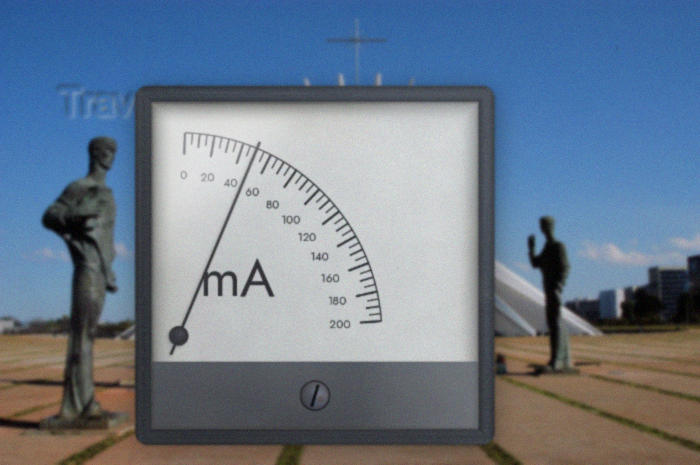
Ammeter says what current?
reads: 50 mA
